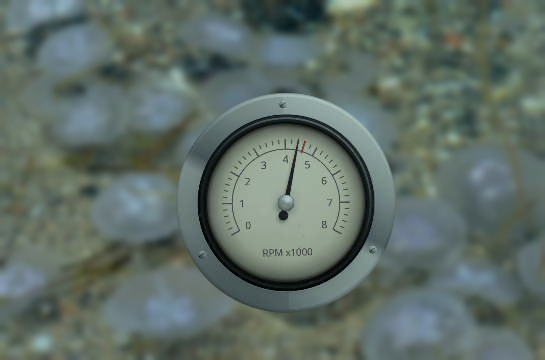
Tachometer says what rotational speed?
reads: 4400 rpm
